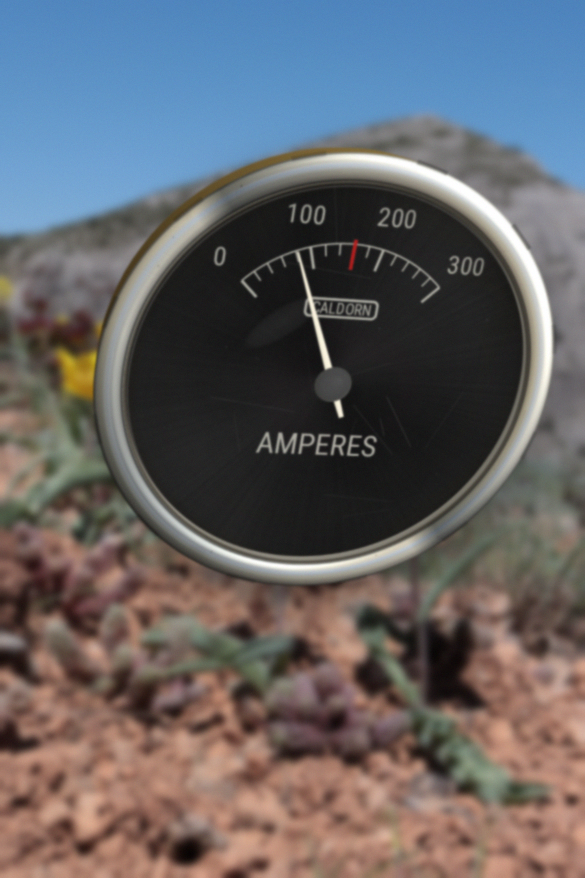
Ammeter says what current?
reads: 80 A
